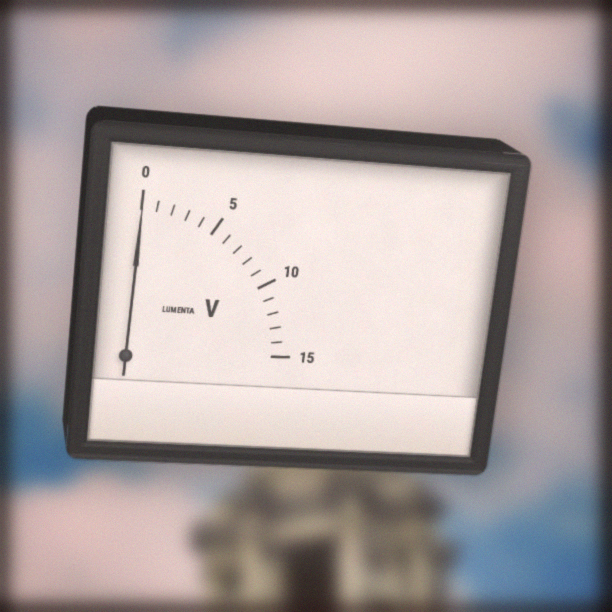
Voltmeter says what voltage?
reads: 0 V
